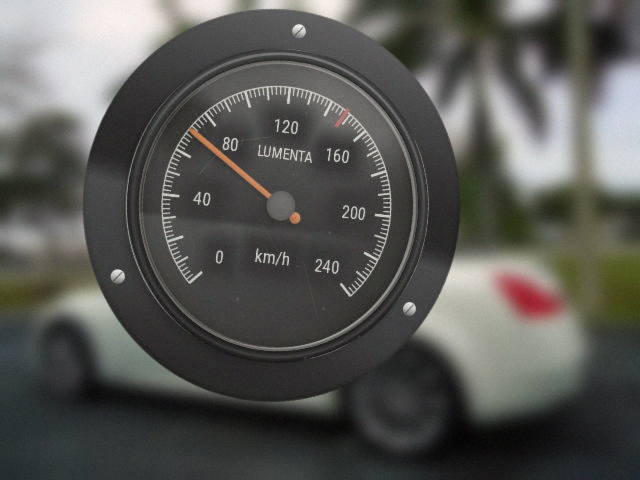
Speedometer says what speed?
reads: 70 km/h
